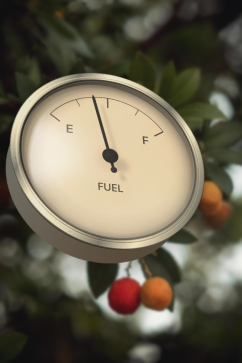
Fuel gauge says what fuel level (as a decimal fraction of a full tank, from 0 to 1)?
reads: 0.375
